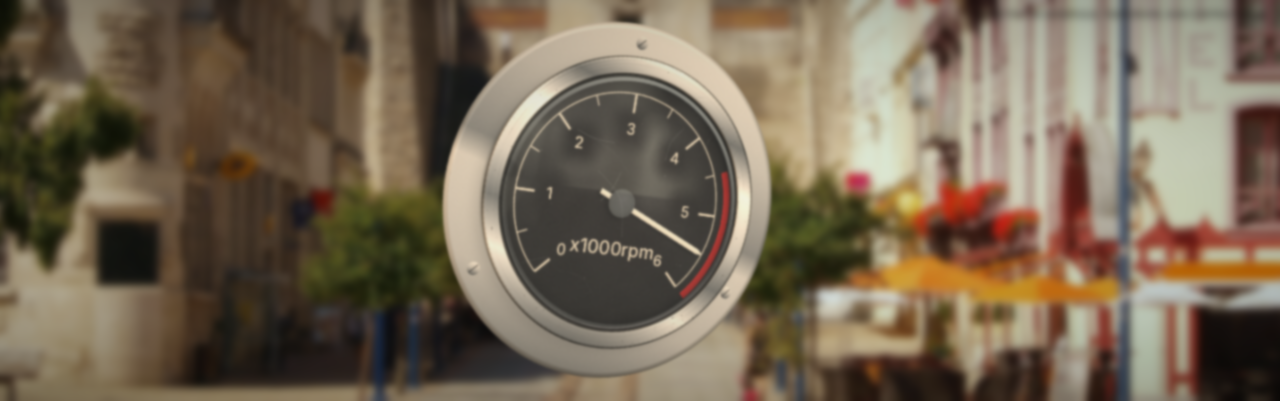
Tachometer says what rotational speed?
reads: 5500 rpm
